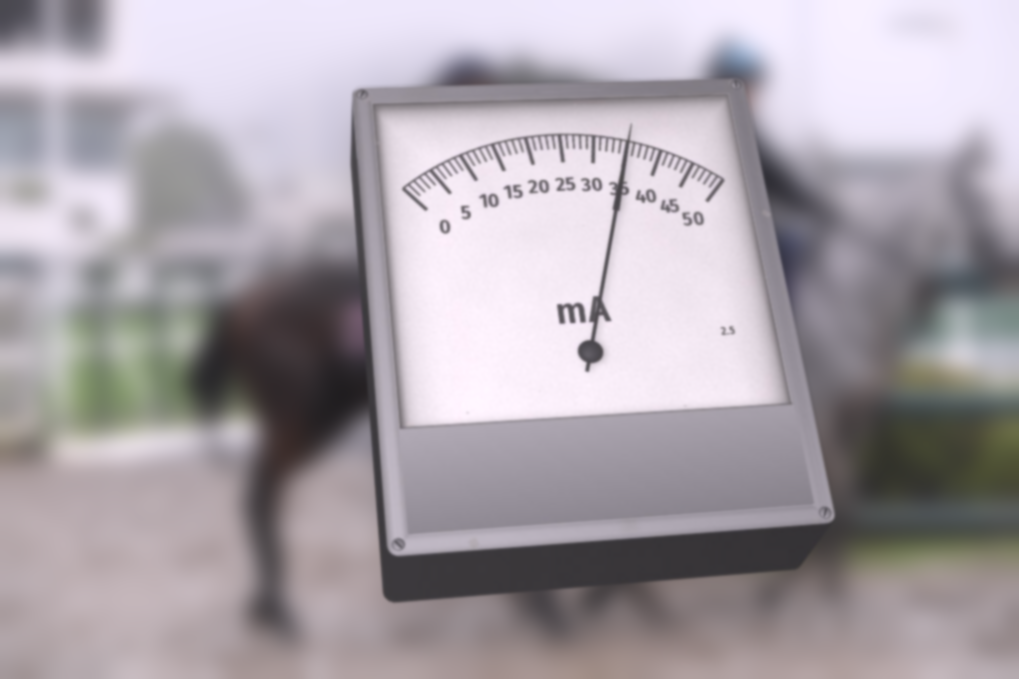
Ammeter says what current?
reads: 35 mA
